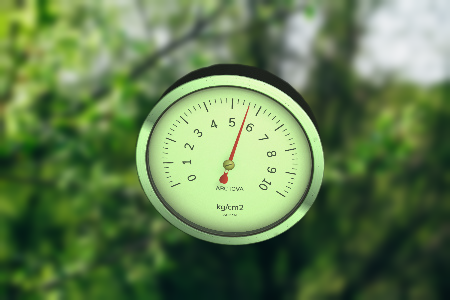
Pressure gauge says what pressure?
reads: 5.6 kg/cm²
